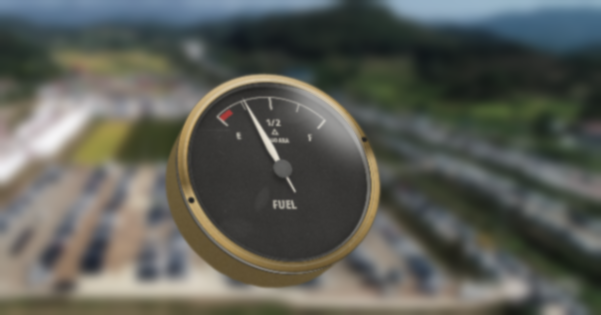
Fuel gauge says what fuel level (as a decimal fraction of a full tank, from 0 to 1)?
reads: 0.25
